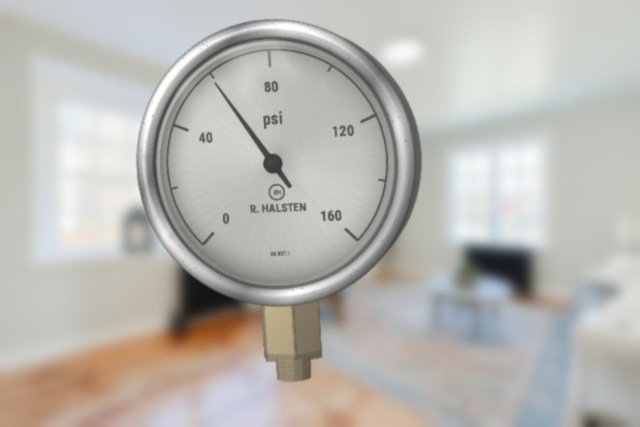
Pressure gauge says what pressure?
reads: 60 psi
